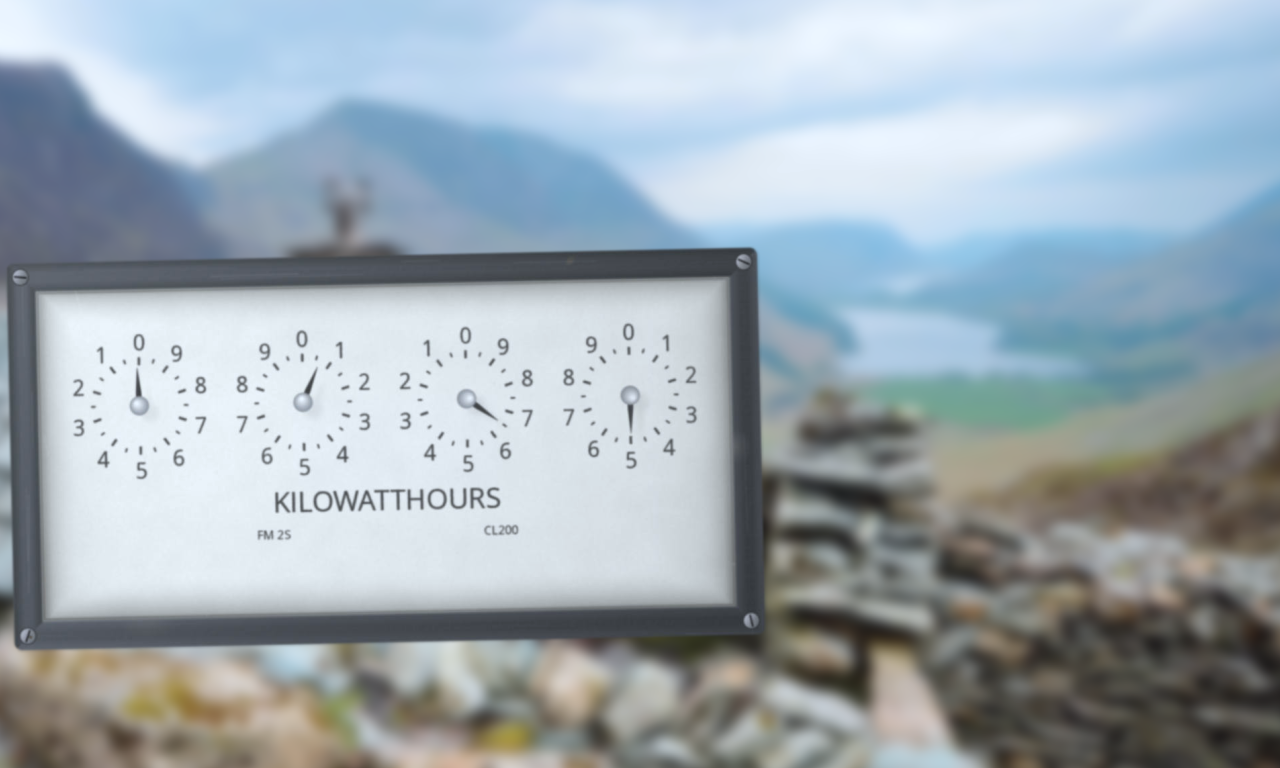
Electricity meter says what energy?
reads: 65 kWh
